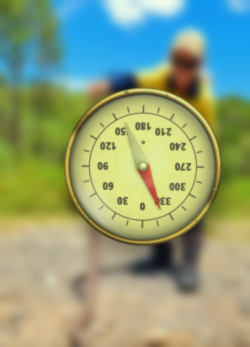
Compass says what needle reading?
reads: 337.5 °
